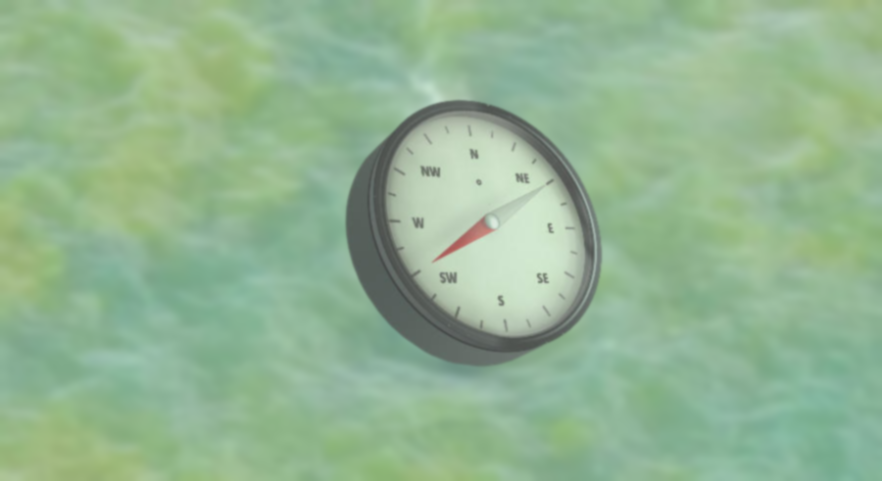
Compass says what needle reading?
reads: 240 °
